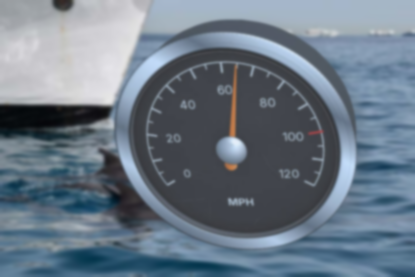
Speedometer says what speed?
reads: 65 mph
